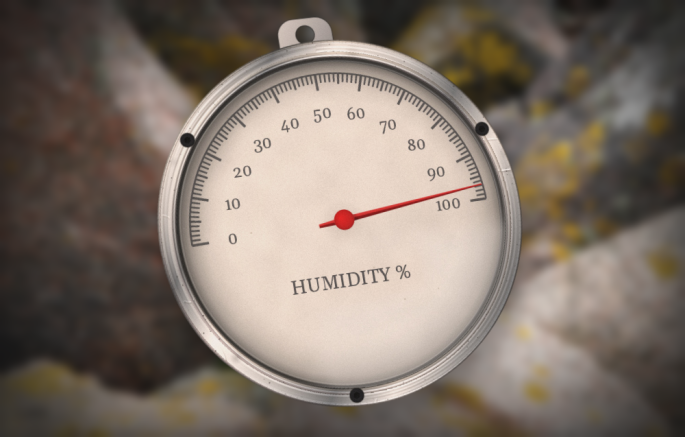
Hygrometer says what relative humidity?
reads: 97 %
